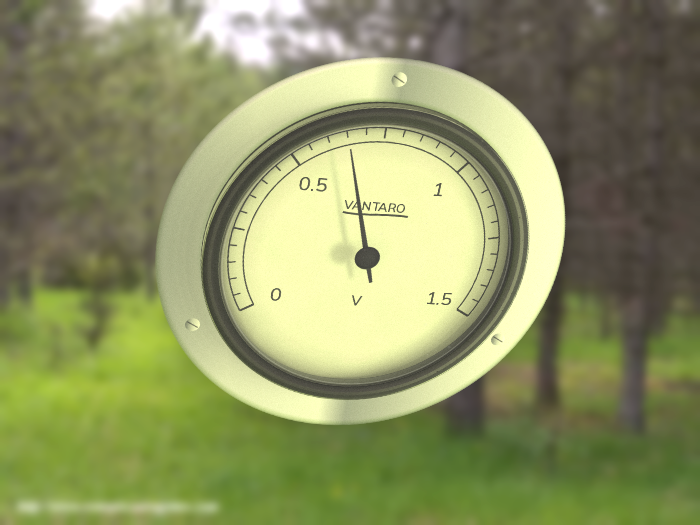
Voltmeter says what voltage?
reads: 0.65 V
